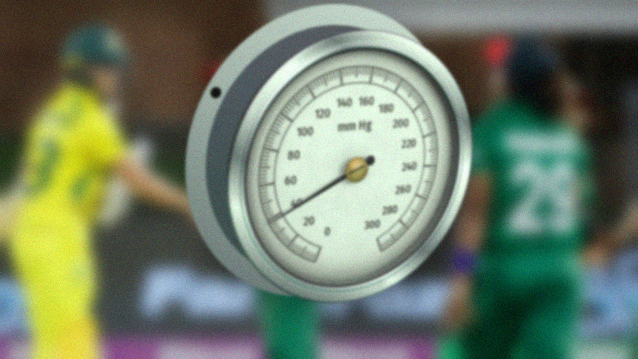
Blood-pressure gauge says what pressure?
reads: 40 mmHg
